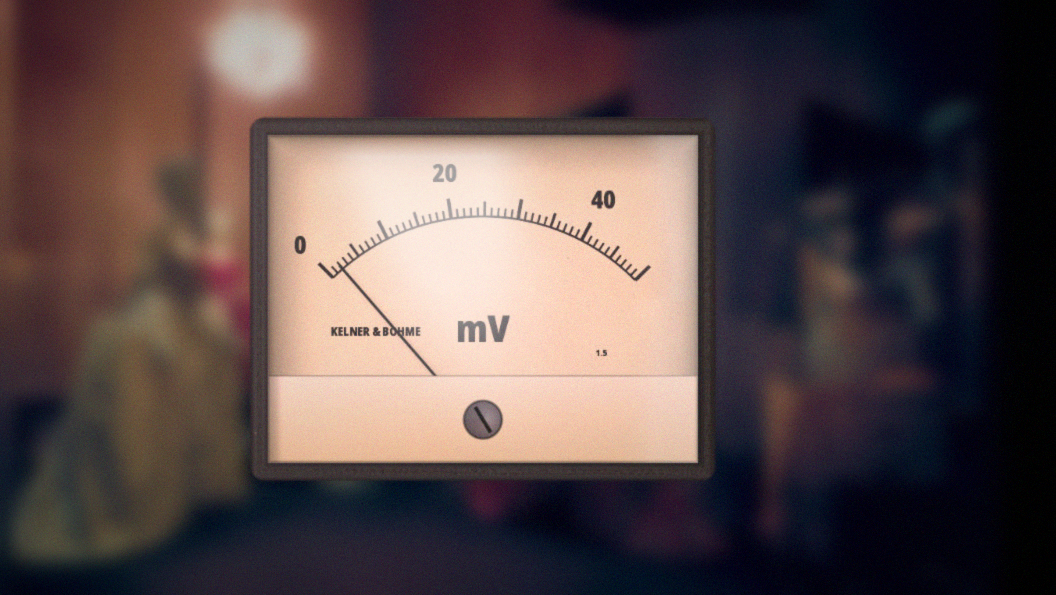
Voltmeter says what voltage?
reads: 2 mV
